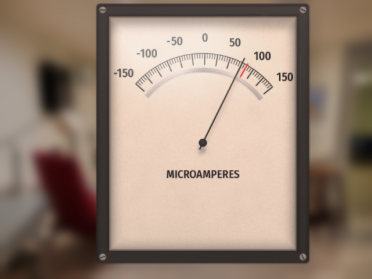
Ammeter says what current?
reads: 75 µA
